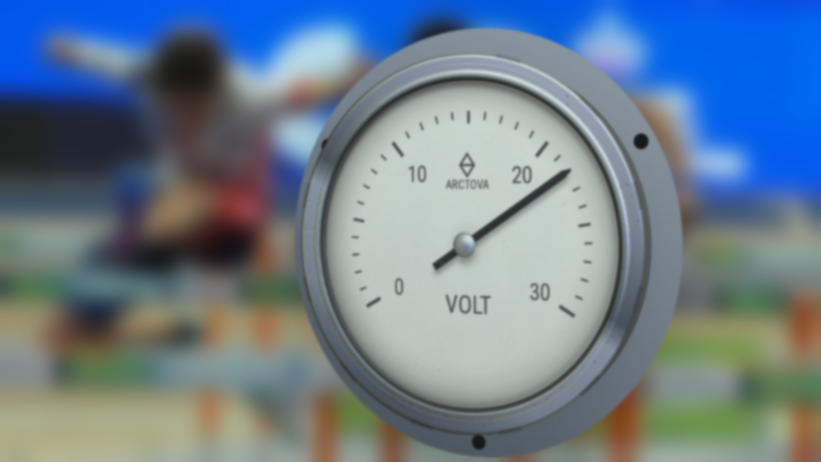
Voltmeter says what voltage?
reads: 22 V
